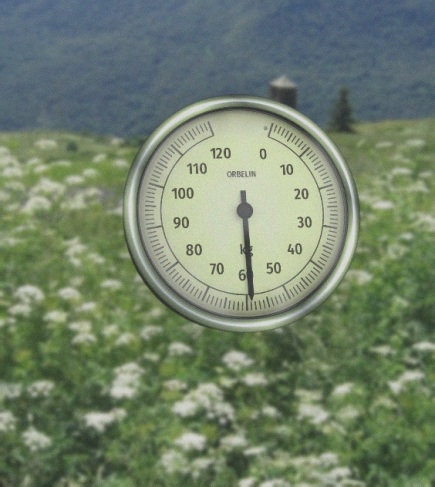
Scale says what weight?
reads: 59 kg
